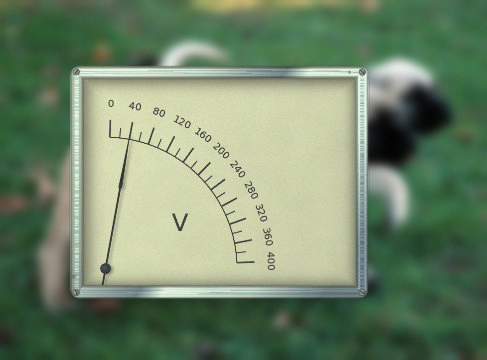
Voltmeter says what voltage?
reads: 40 V
